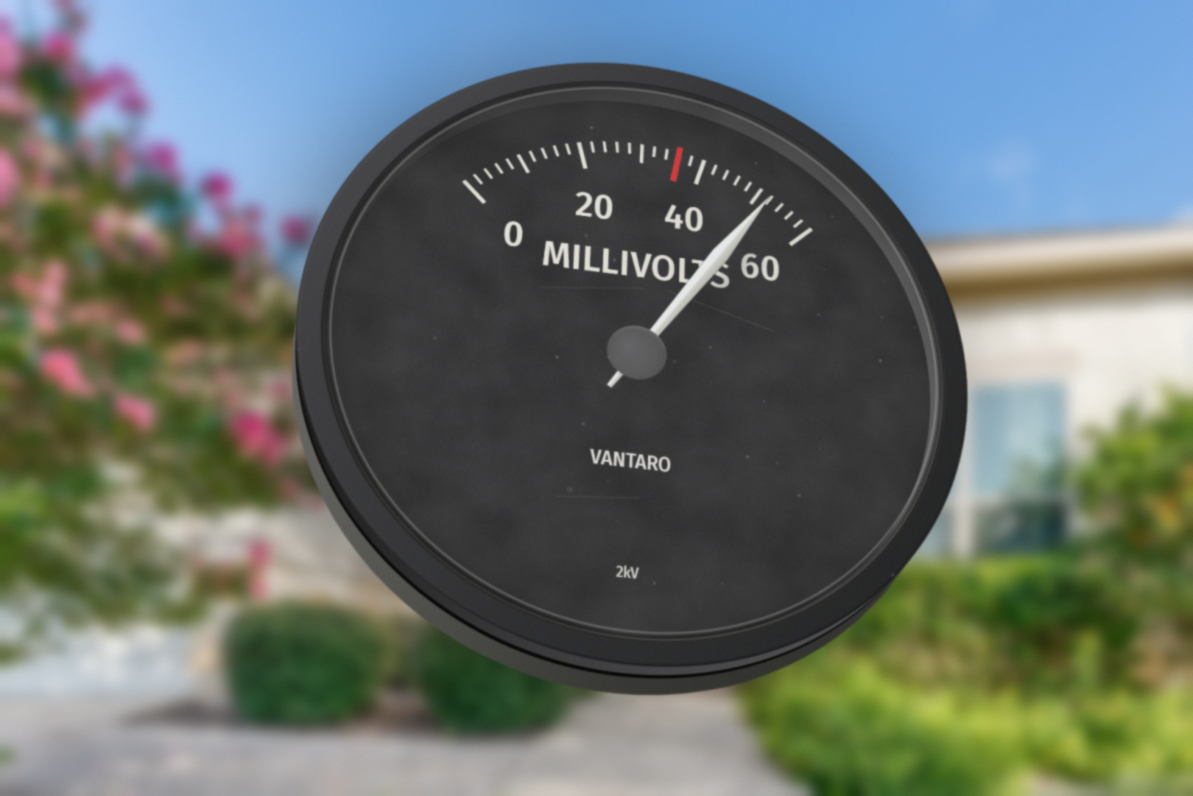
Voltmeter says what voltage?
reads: 52 mV
